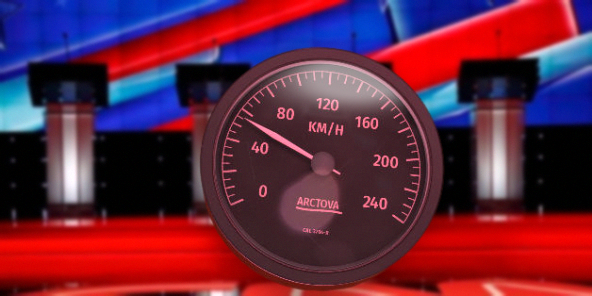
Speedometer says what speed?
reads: 55 km/h
